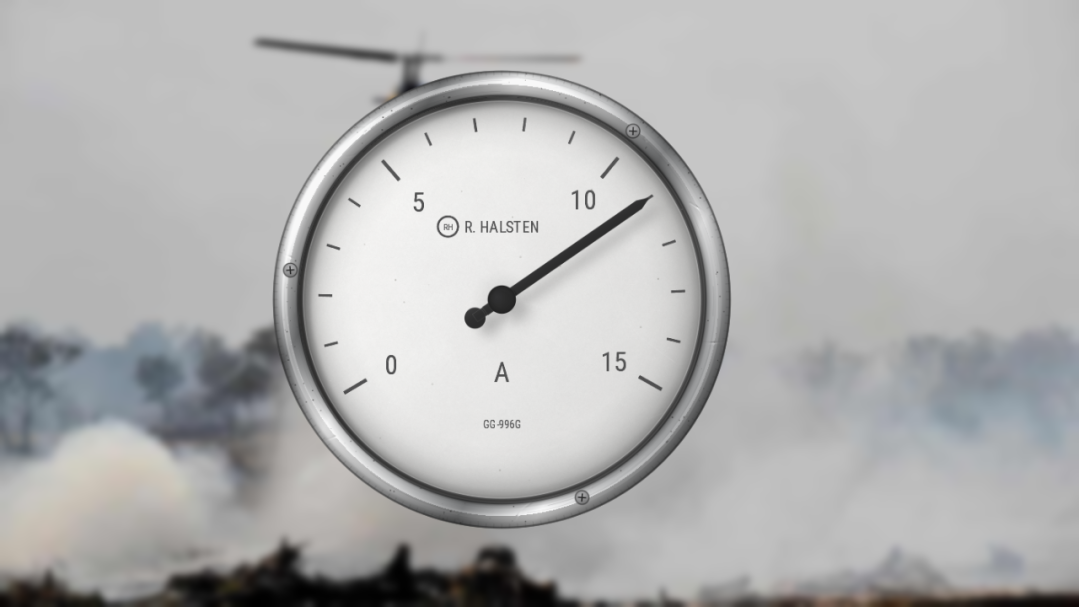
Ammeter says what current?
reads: 11 A
